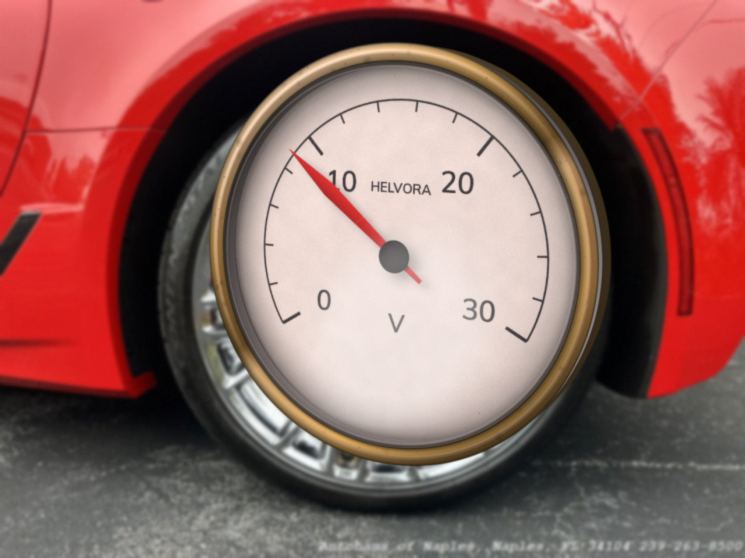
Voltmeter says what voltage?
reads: 9 V
